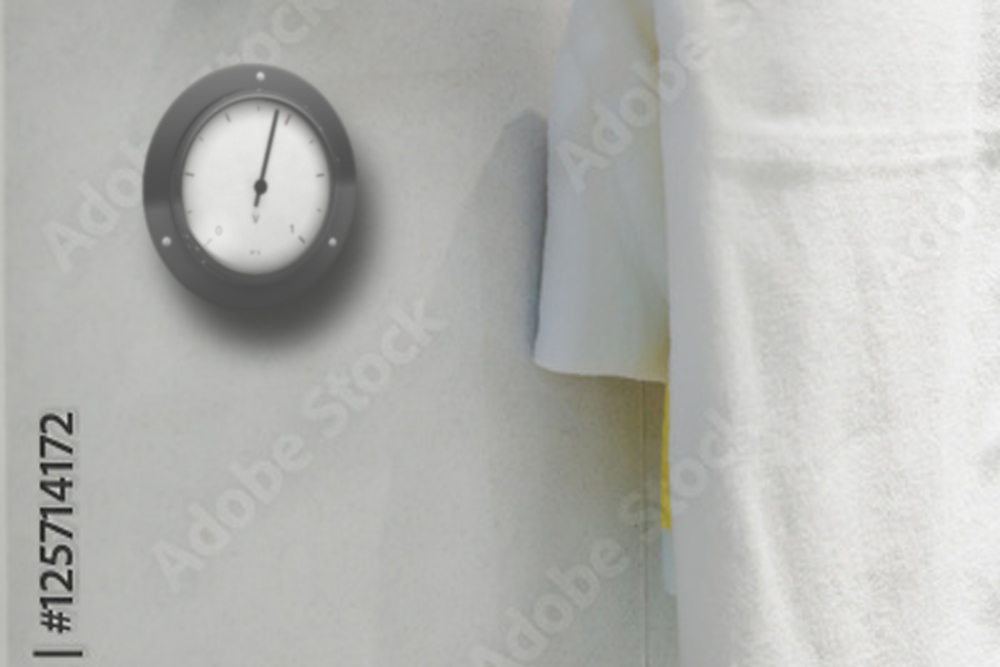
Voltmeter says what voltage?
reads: 0.55 V
